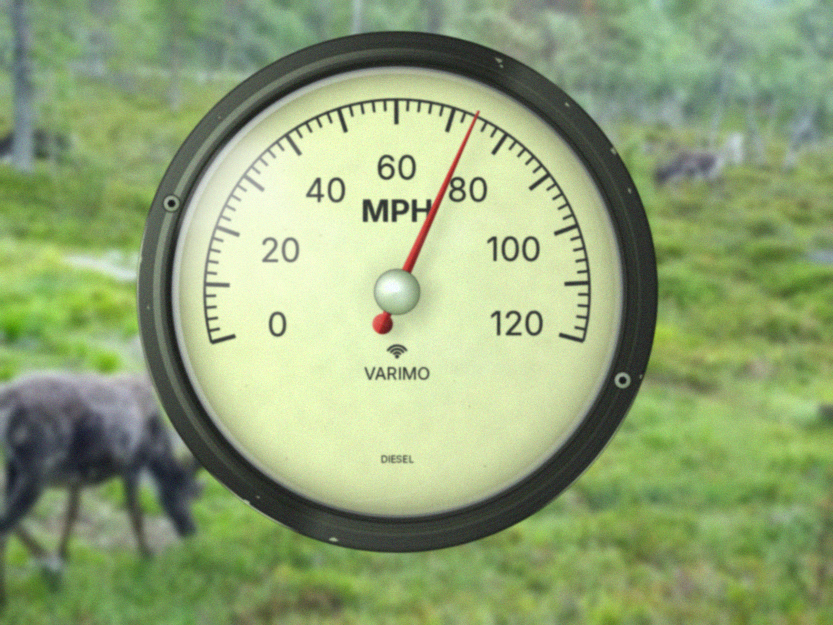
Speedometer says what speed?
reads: 74 mph
